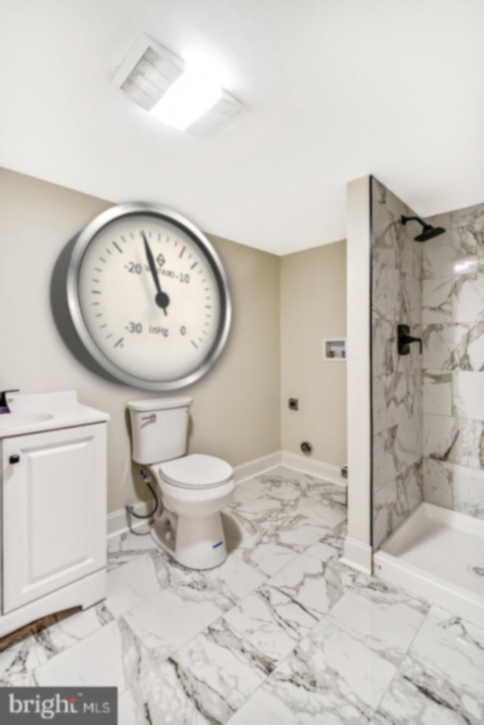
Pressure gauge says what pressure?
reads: -17 inHg
